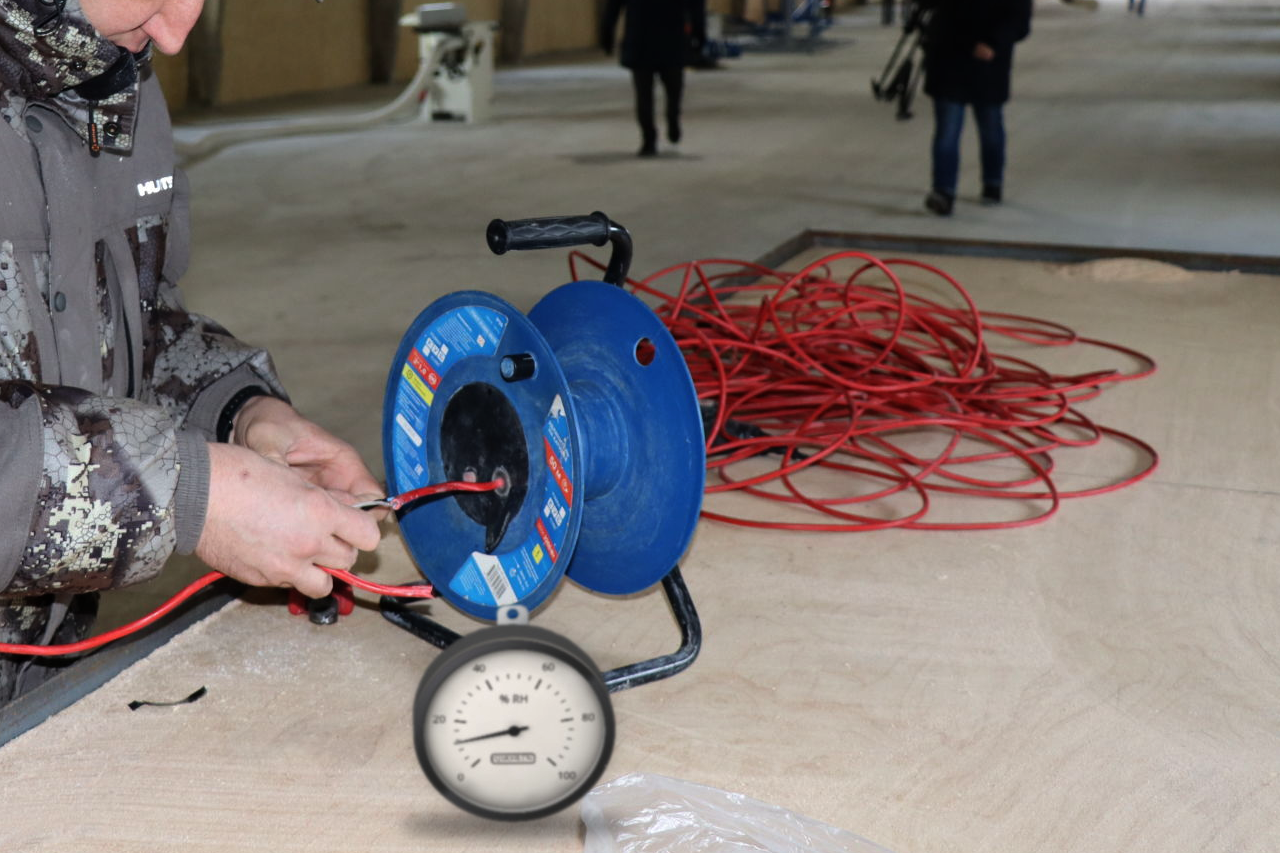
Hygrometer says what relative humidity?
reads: 12 %
